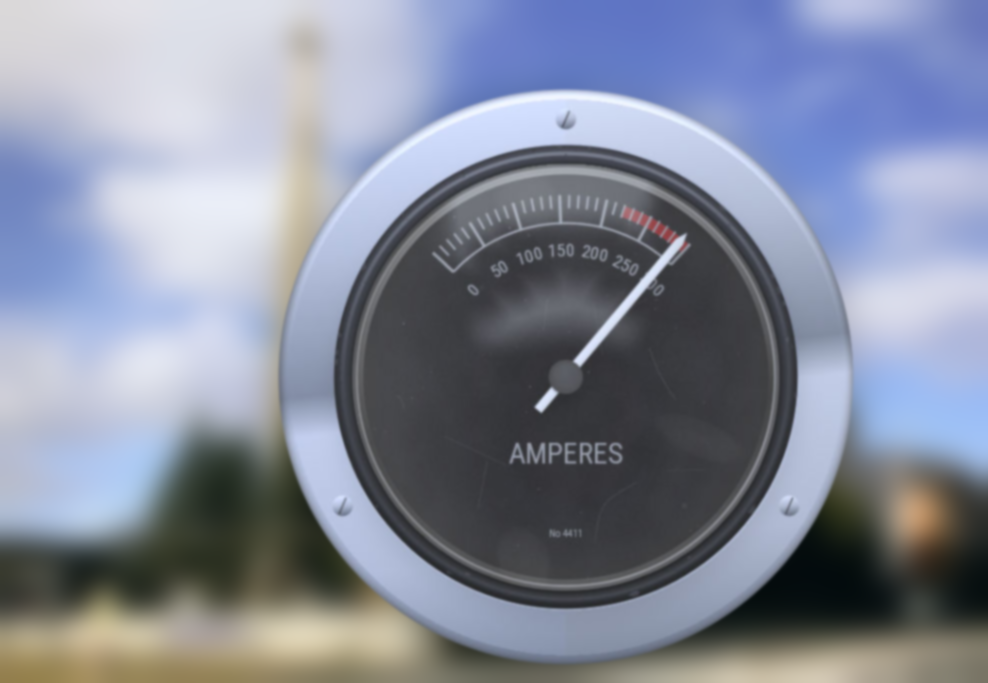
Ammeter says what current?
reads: 290 A
